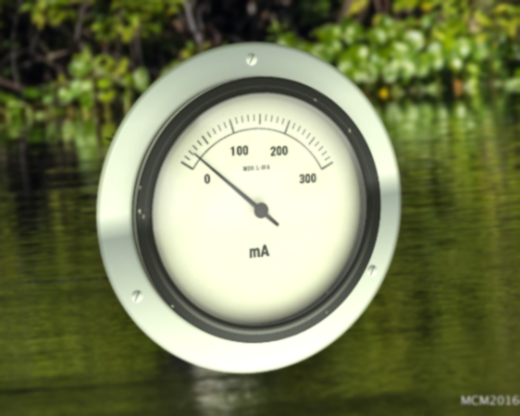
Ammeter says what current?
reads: 20 mA
